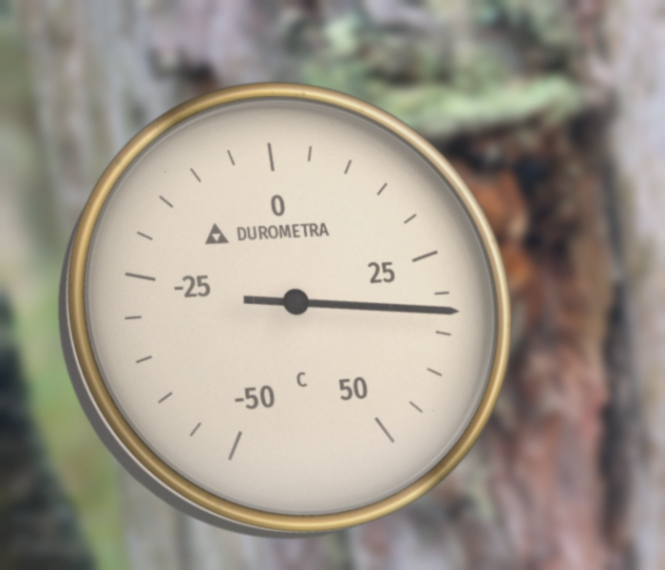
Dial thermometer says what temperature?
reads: 32.5 °C
